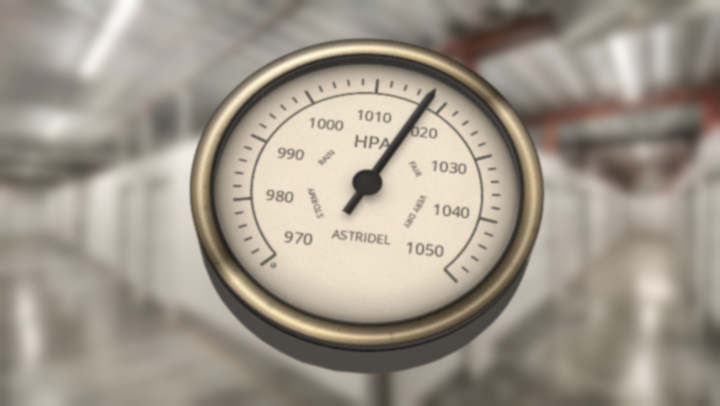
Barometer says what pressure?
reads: 1018 hPa
